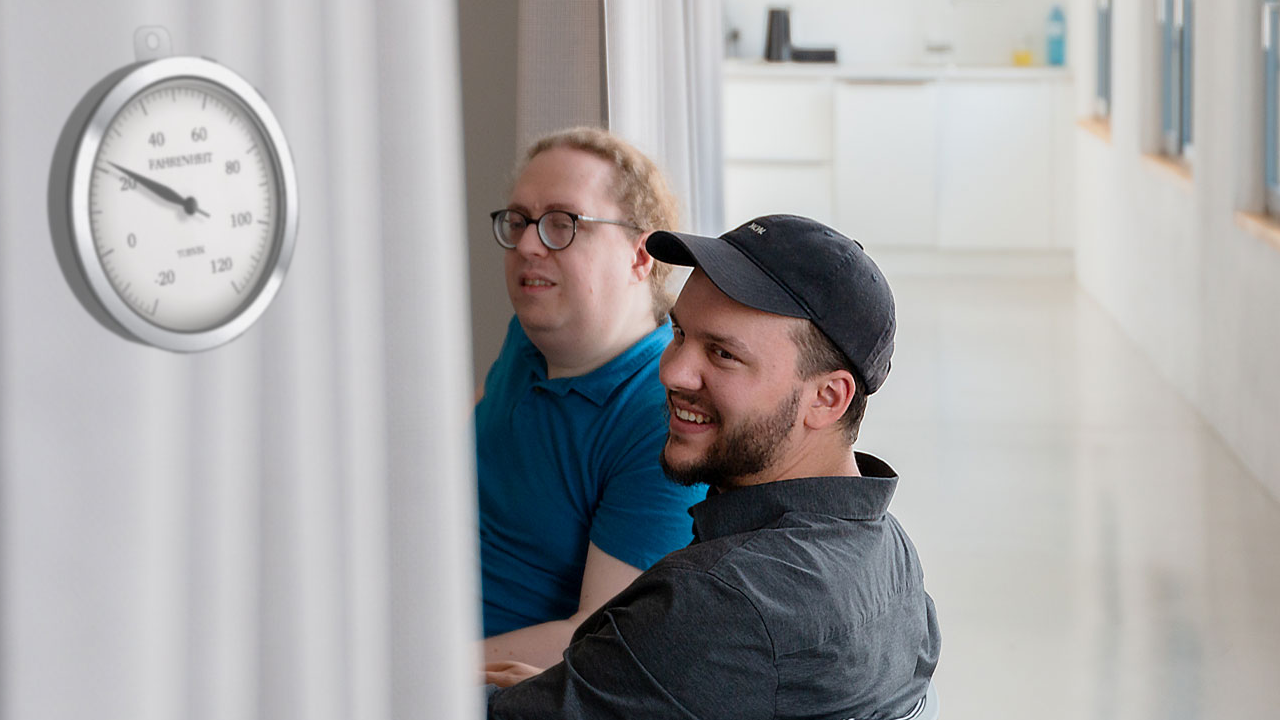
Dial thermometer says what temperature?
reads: 22 °F
